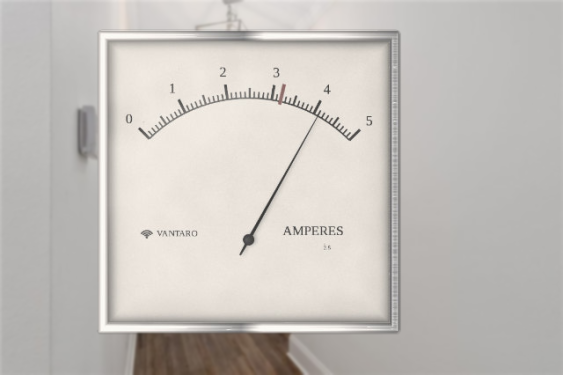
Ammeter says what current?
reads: 4.1 A
